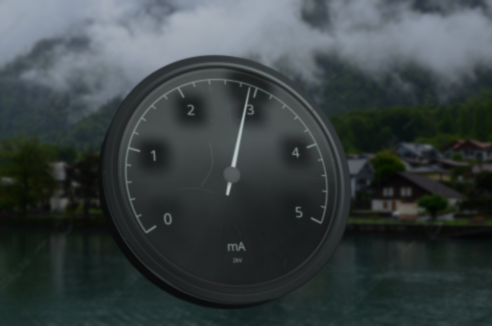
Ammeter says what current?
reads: 2.9 mA
